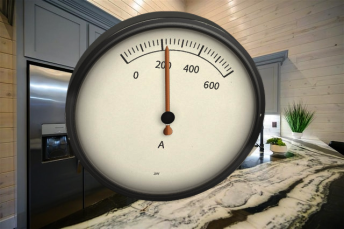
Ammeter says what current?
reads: 220 A
